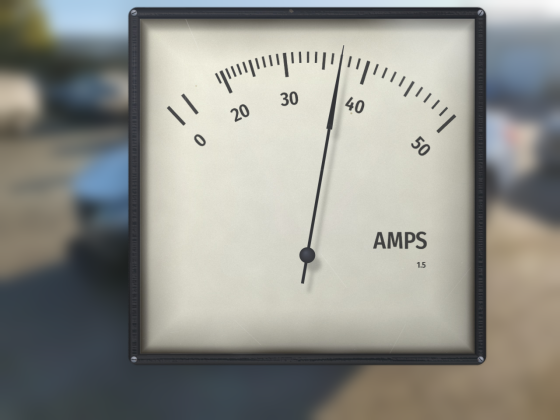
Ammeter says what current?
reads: 37 A
